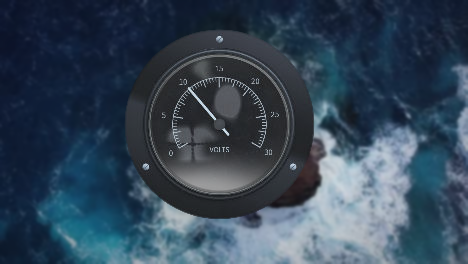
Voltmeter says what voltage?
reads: 10 V
